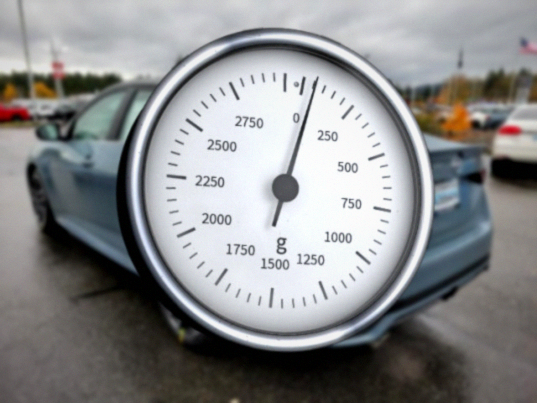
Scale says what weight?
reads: 50 g
